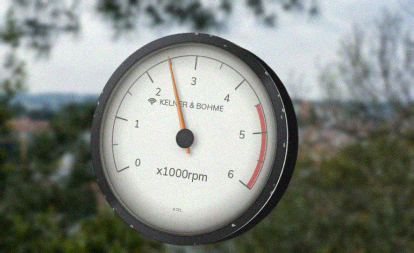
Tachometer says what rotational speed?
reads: 2500 rpm
